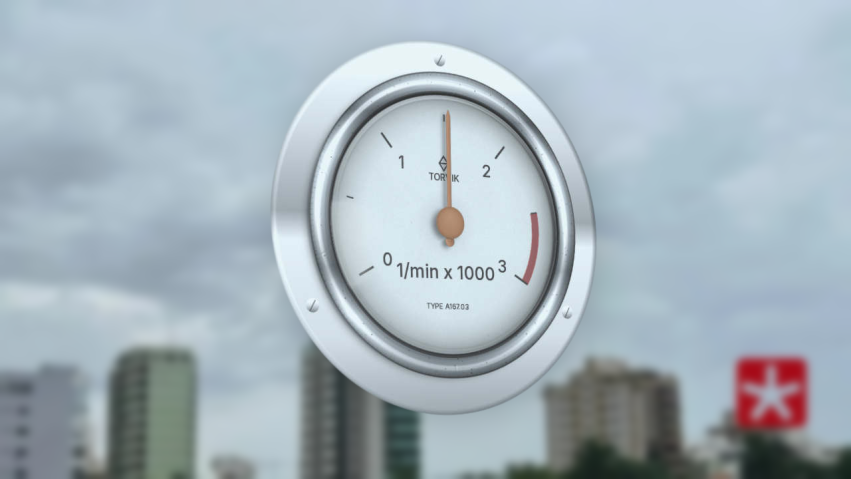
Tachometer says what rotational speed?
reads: 1500 rpm
